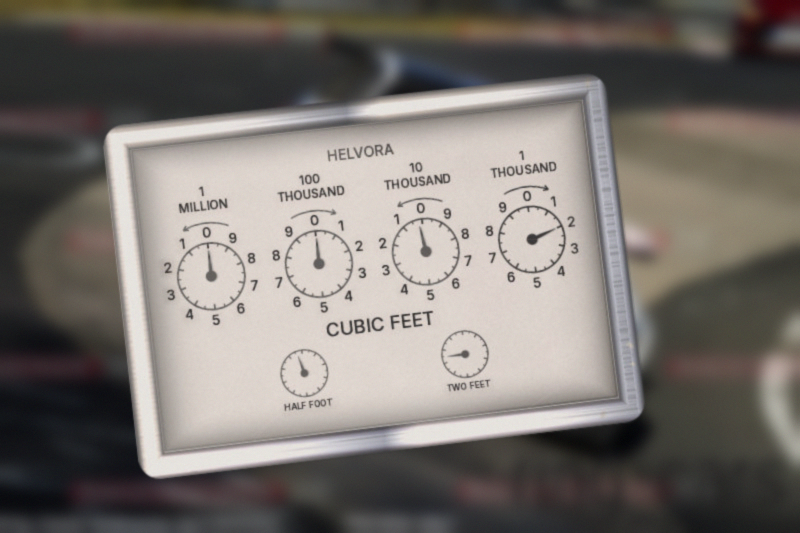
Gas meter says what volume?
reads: 200 ft³
